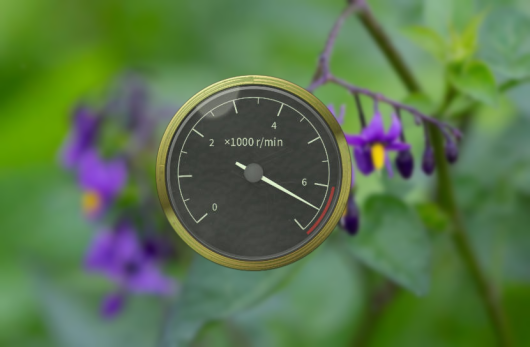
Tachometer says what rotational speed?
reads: 6500 rpm
